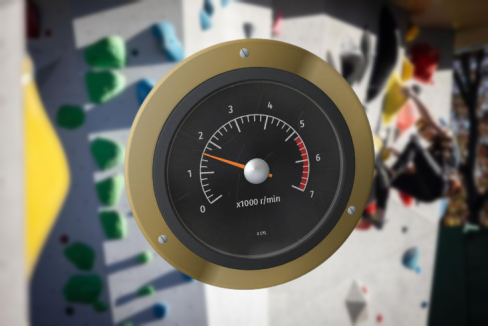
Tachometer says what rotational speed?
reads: 1600 rpm
